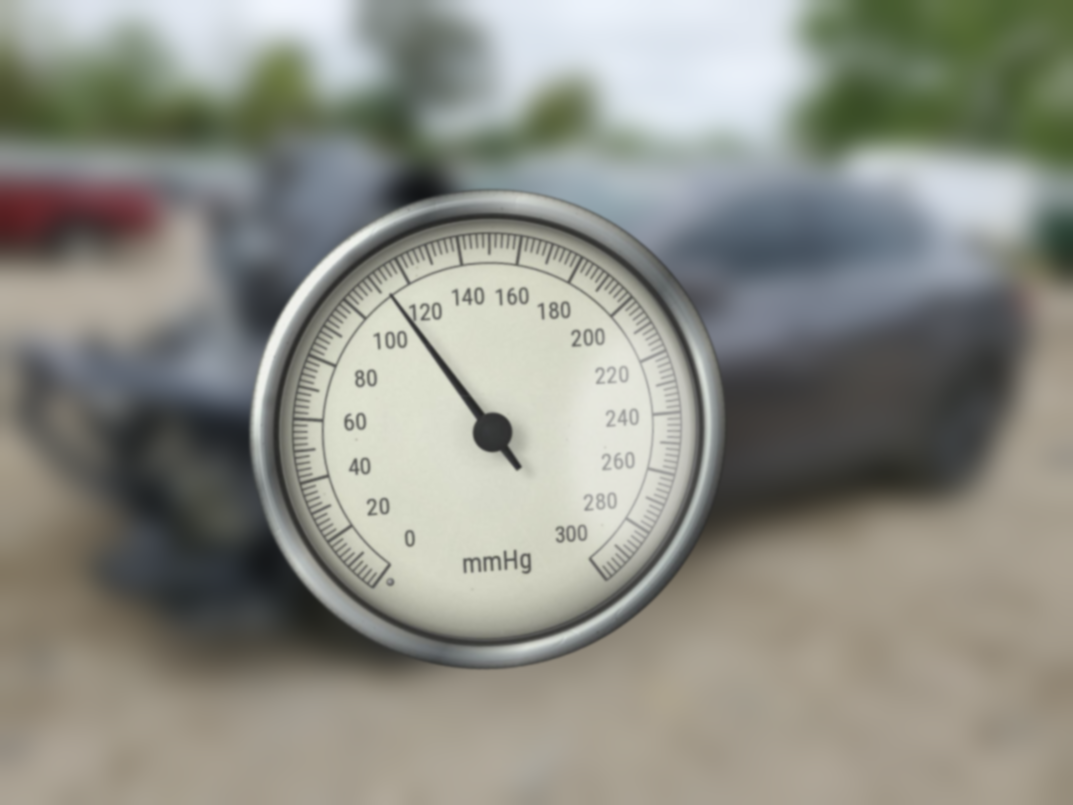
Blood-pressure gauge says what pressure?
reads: 112 mmHg
